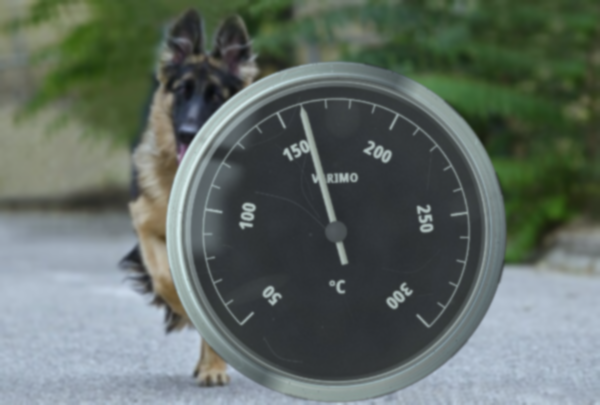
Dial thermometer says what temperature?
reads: 160 °C
